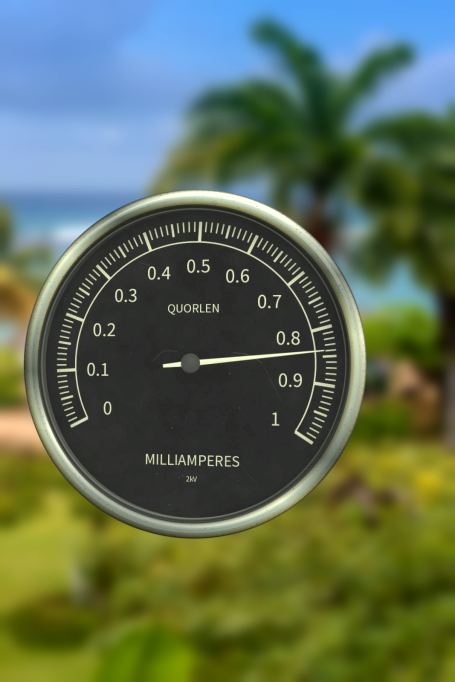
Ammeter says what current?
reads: 0.84 mA
